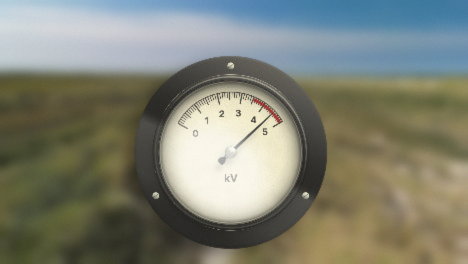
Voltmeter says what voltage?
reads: 4.5 kV
